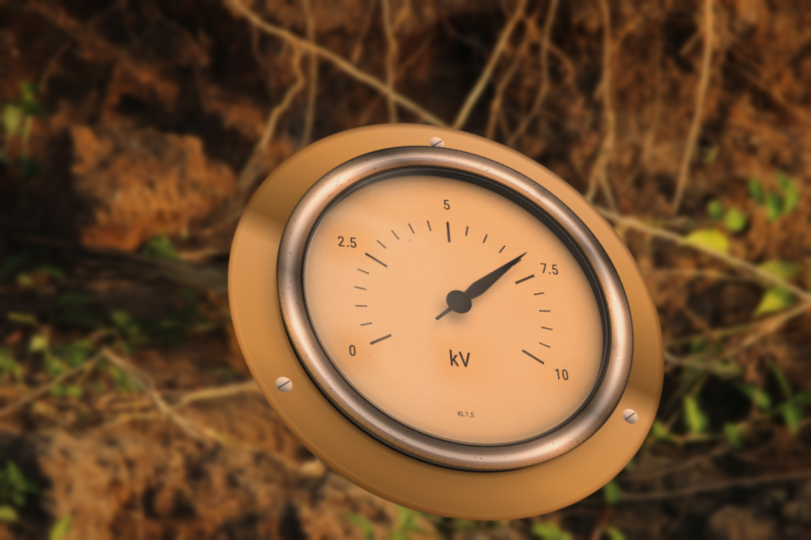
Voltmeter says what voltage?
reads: 7 kV
